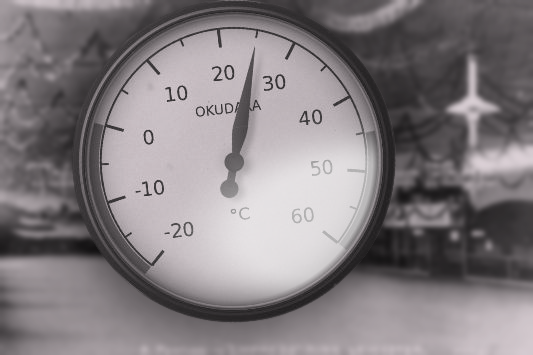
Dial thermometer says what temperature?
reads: 25 °C
